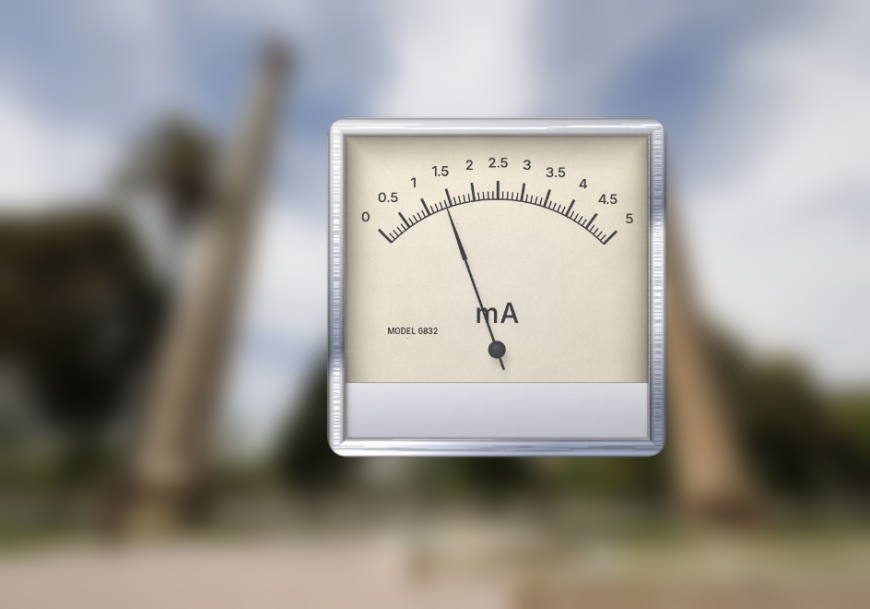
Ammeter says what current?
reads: 1.4 mA
